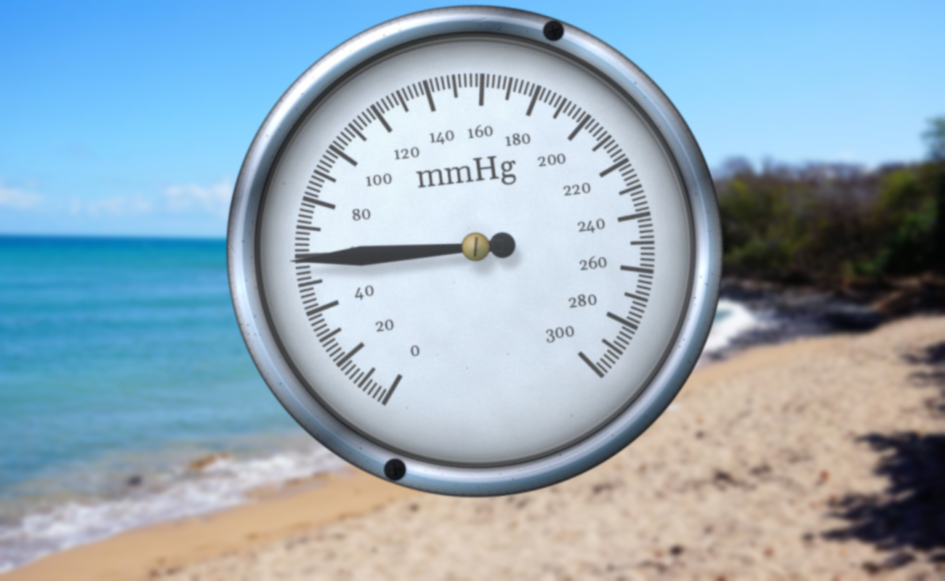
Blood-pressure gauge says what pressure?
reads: 58 mmHg
